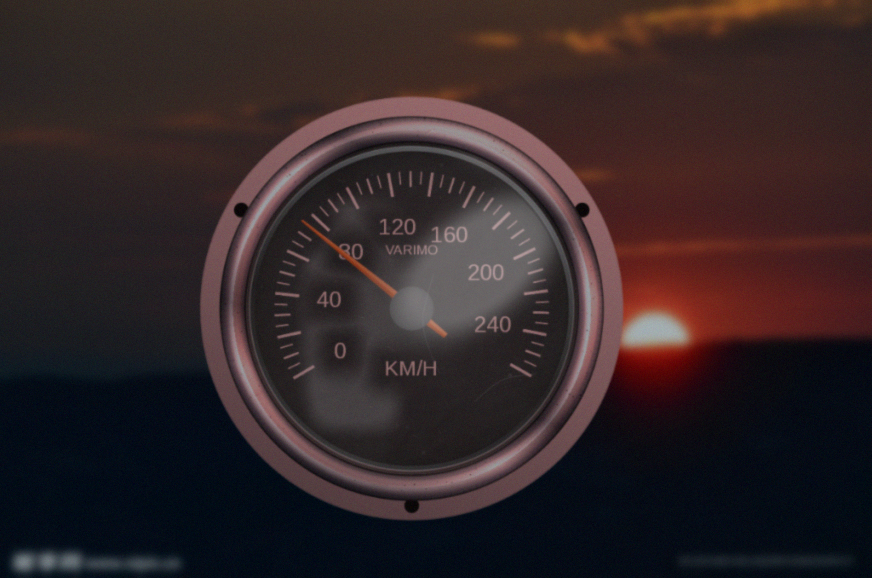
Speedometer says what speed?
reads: 75 km/h
